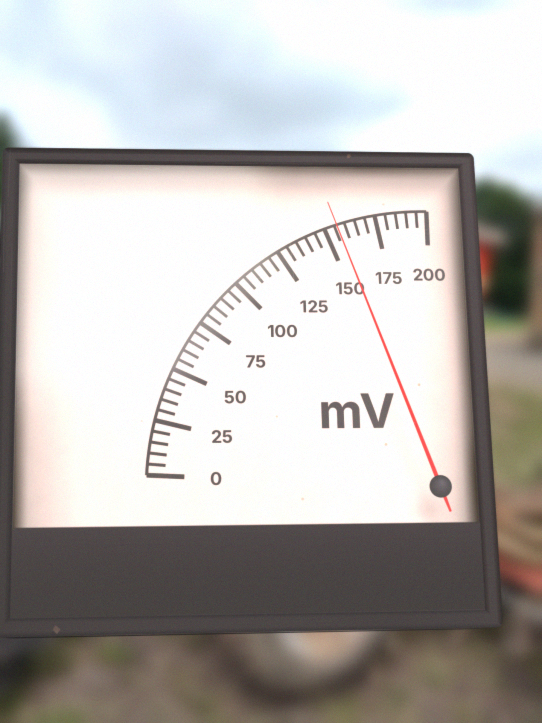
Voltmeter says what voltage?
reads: 155 mV
